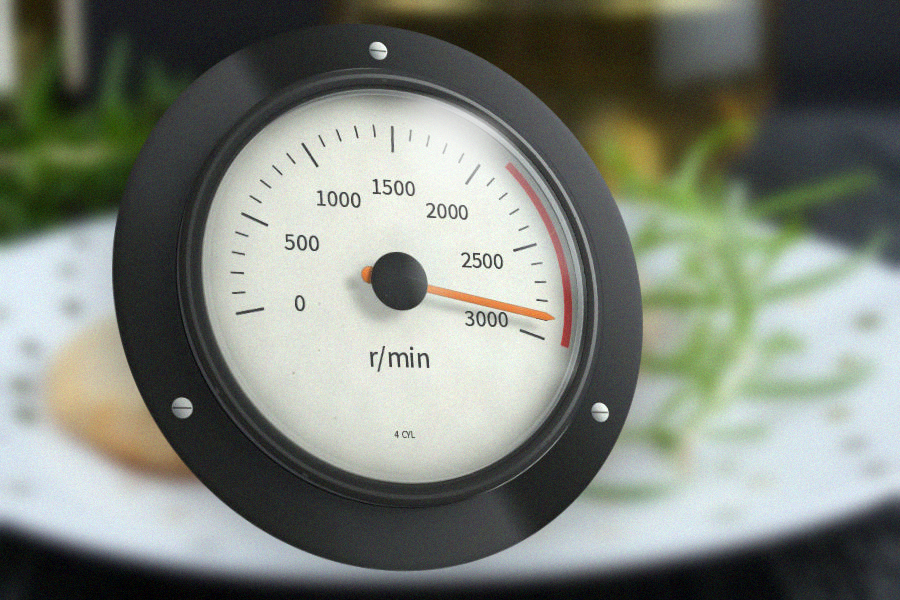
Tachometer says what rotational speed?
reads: 2900 rpm
